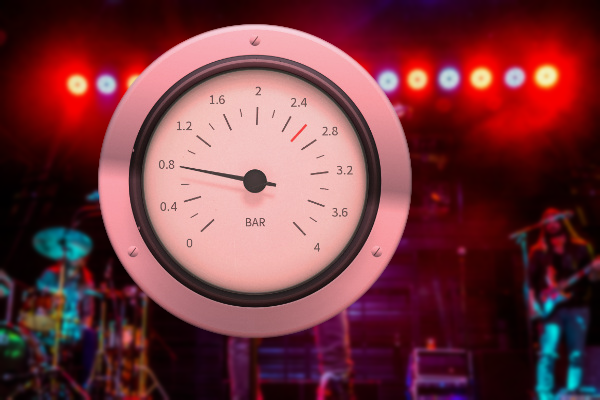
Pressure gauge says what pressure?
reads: 0.8 bar
